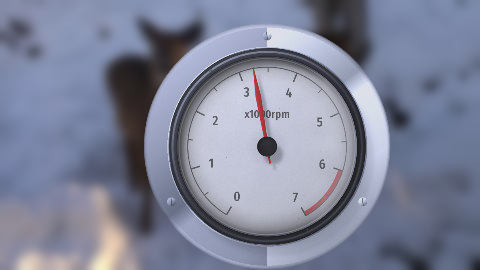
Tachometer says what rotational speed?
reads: 3250 rpm
